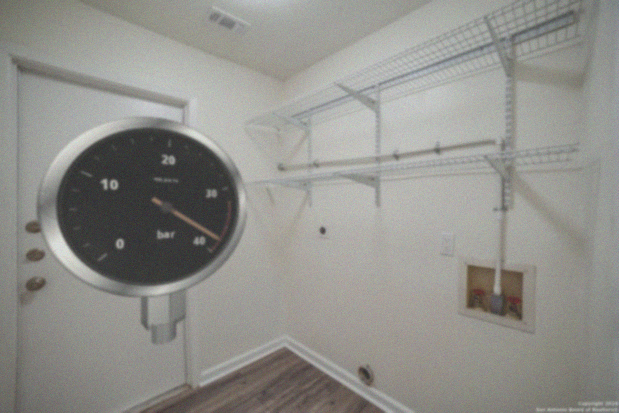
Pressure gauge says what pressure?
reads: 38 bar
